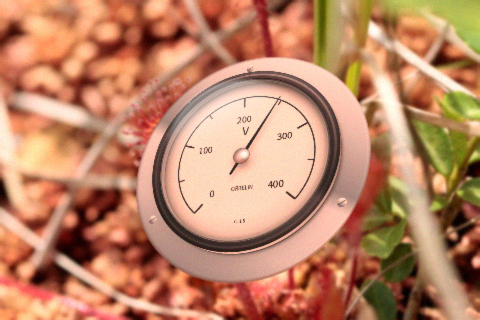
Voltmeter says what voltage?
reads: 250 V
